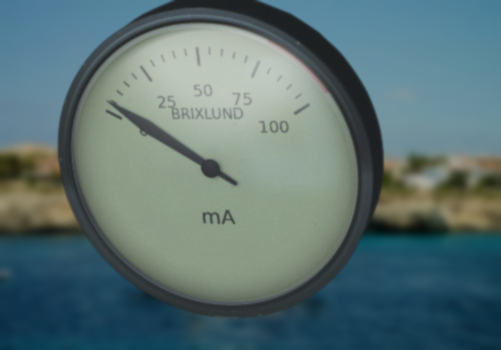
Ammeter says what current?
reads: 5 mA
